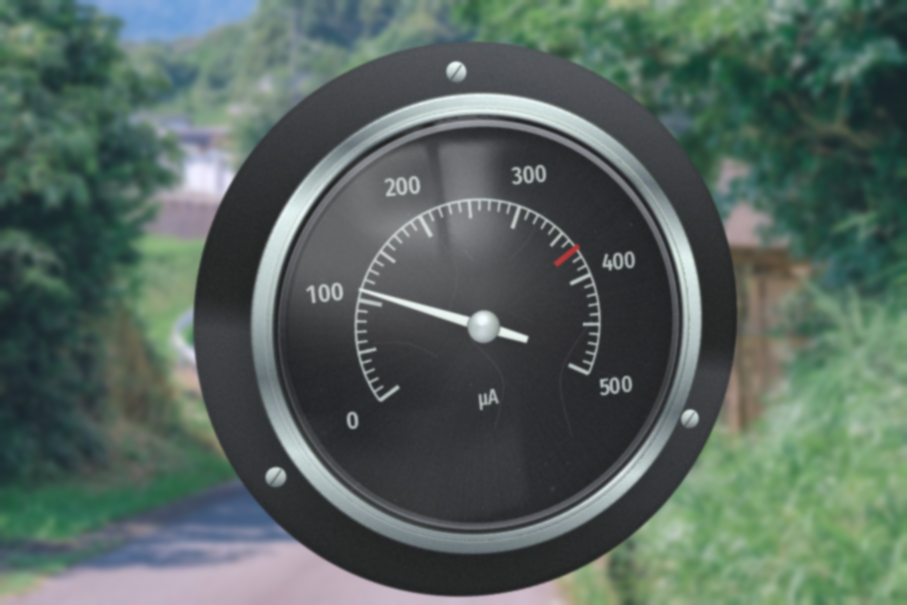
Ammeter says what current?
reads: 110 µA
